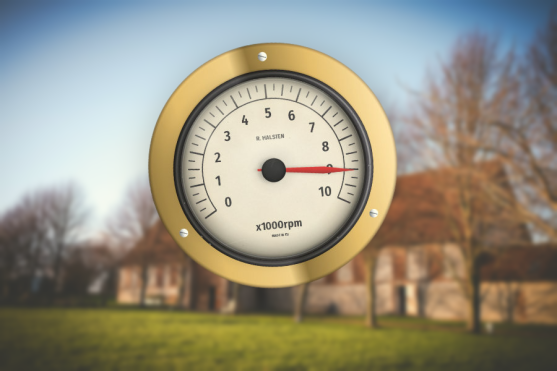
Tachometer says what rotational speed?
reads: 9000 rpm
